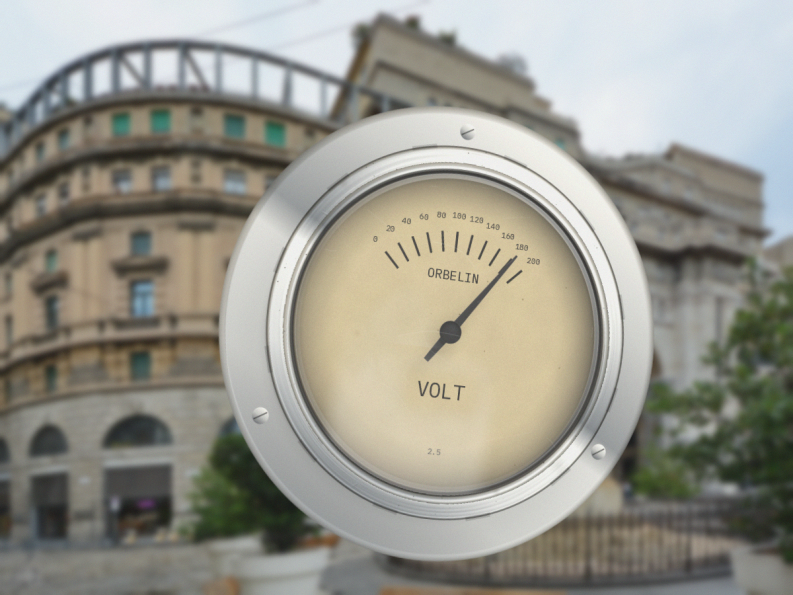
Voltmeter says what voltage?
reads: 180 V
